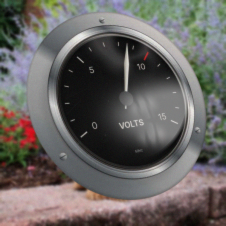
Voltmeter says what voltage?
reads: 8.5 V
